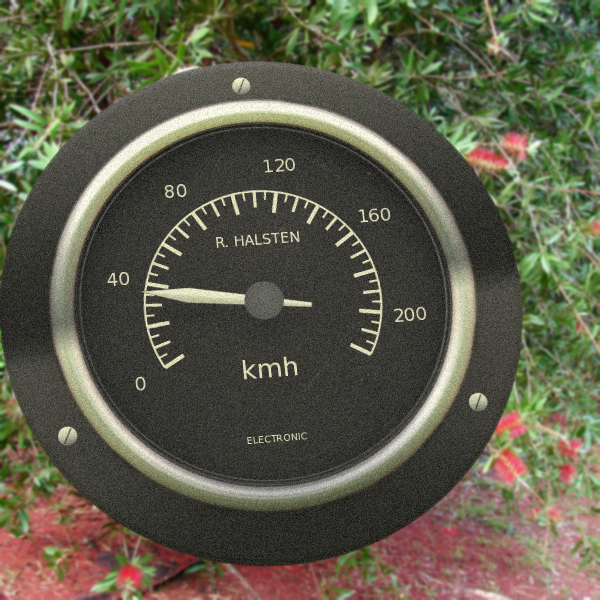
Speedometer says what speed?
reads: 35 km/h
